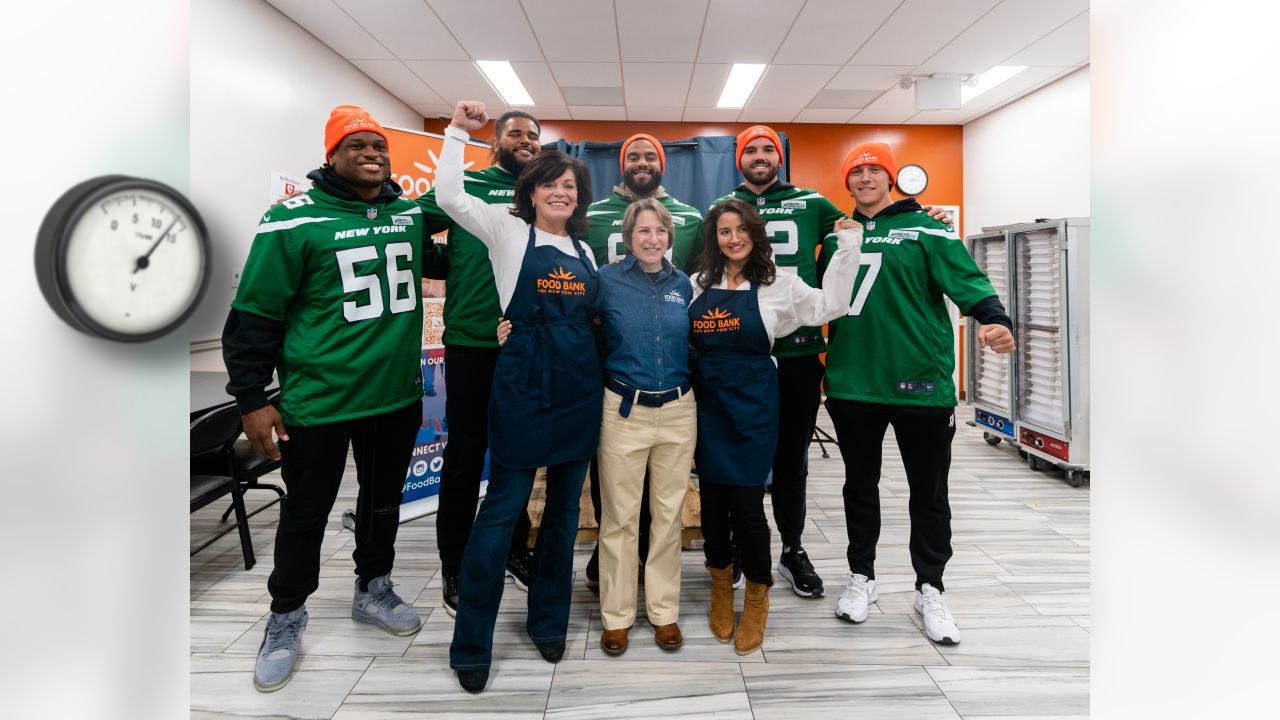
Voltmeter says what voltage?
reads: 12.5 V
